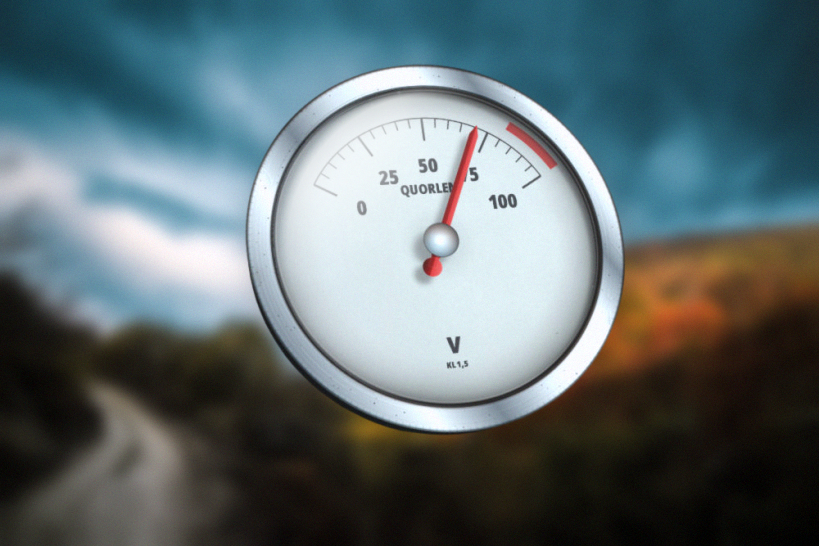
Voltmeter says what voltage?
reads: 70 V
